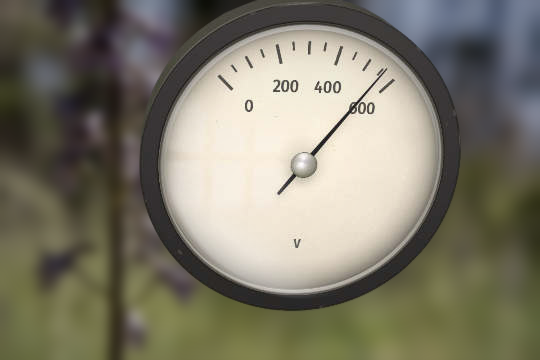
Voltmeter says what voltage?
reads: 550 V
